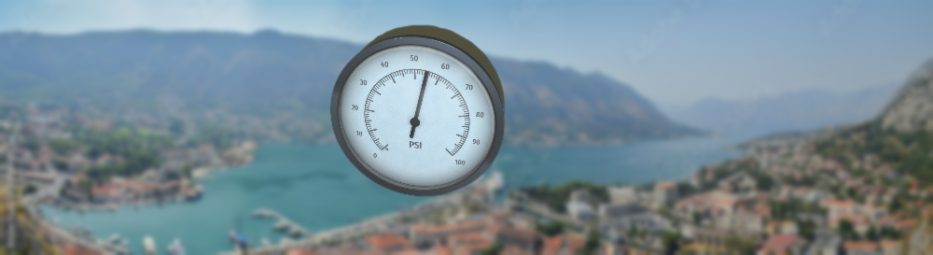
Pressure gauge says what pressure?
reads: 55 psi
